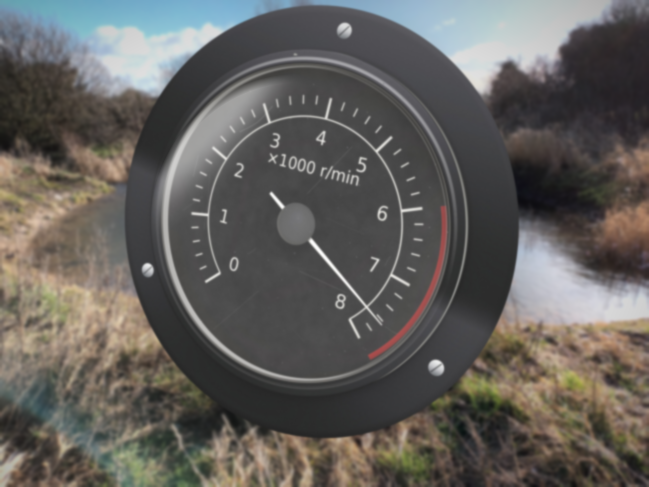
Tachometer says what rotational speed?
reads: 7600 rpm
